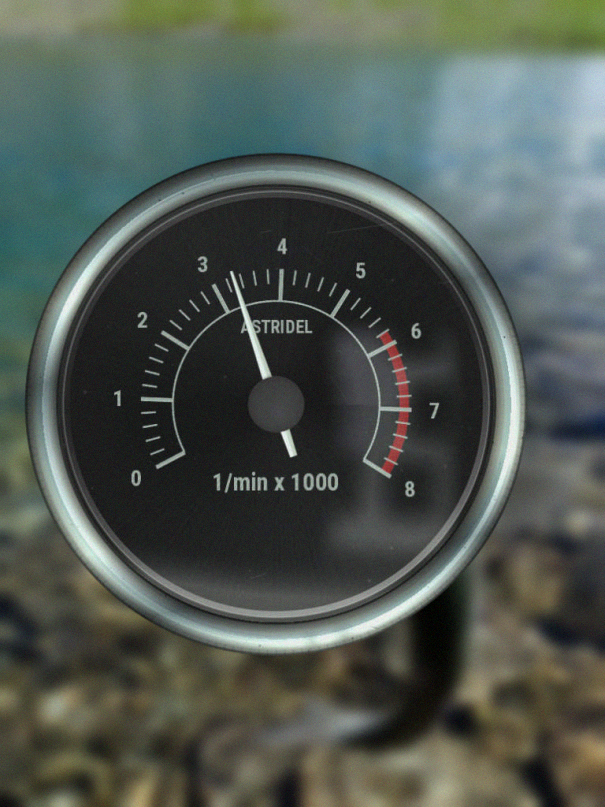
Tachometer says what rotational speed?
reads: 3300 rpm
